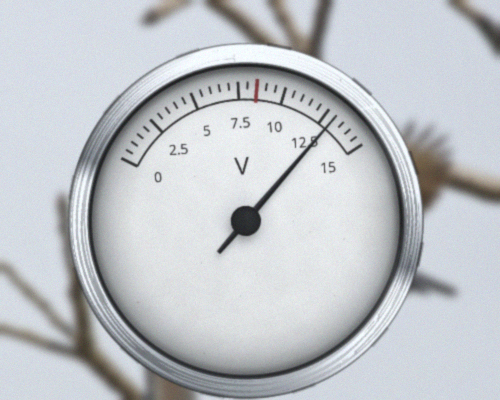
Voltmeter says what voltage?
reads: 13 V
